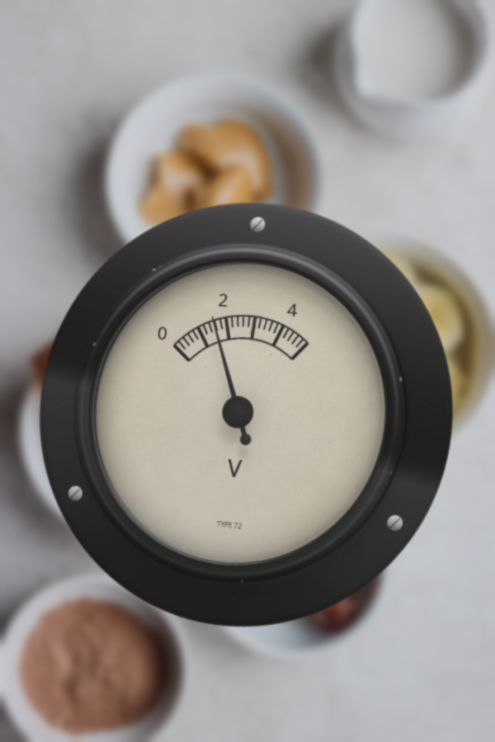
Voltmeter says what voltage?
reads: 1.6 V
